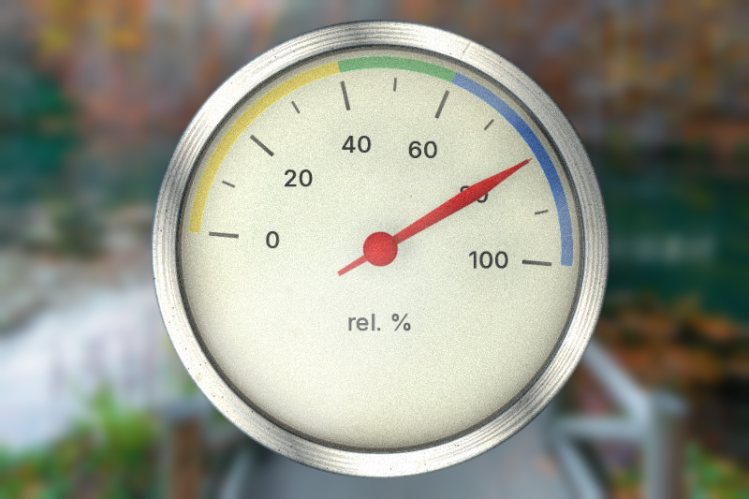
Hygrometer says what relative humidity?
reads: 80 %
